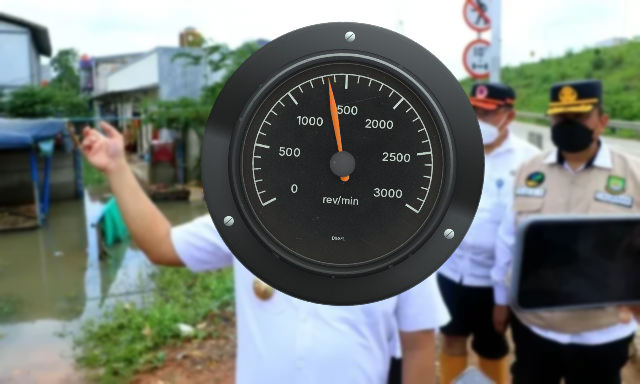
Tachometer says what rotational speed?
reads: 1350 rpm
